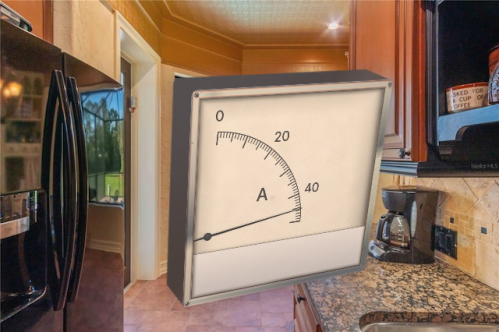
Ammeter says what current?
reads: 45 A
